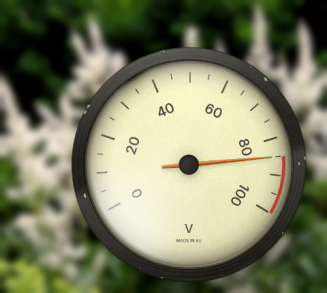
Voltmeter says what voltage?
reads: 85 V
